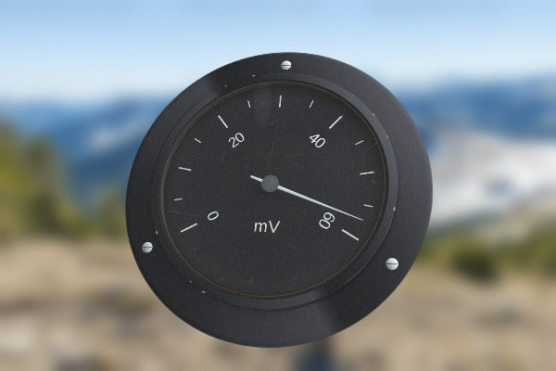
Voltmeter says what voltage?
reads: 57.5 mV
